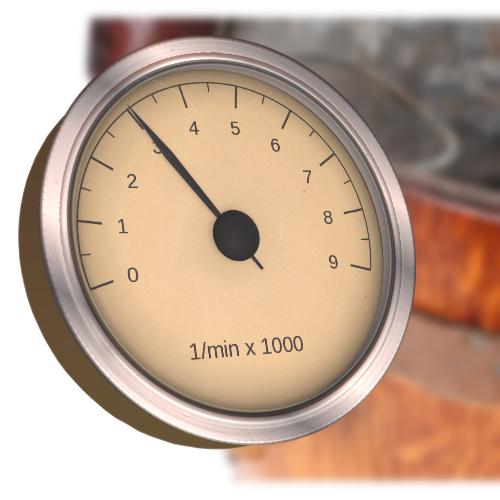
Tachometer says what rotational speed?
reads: 3000 rpm
